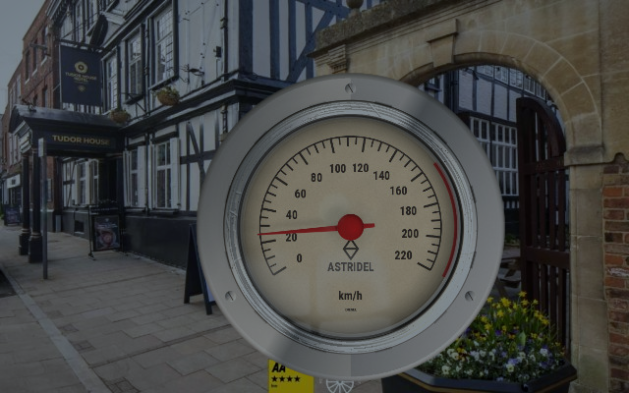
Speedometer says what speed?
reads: 25 km/h
